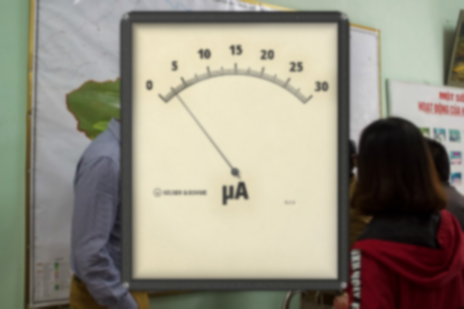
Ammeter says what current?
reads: 2.5 µA
